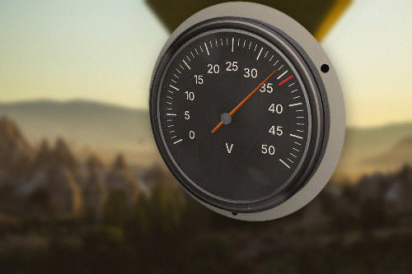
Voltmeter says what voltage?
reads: 34 V
